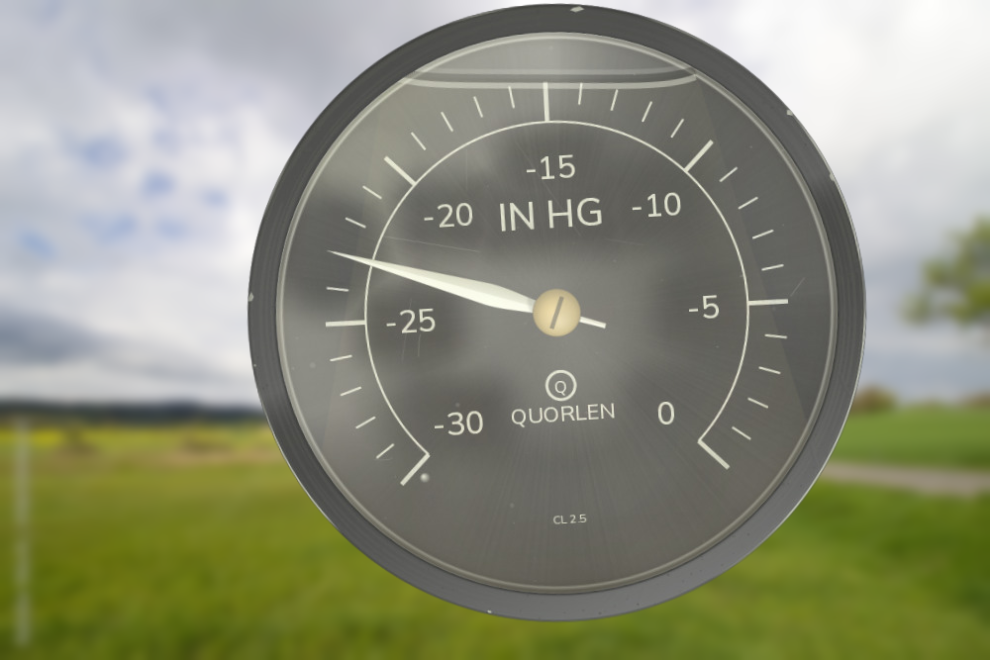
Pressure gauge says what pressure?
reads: -23 inHg
